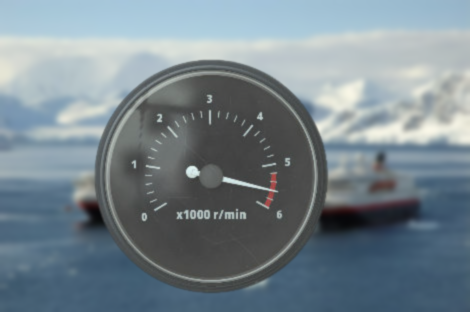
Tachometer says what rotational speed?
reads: 5600 rpm
